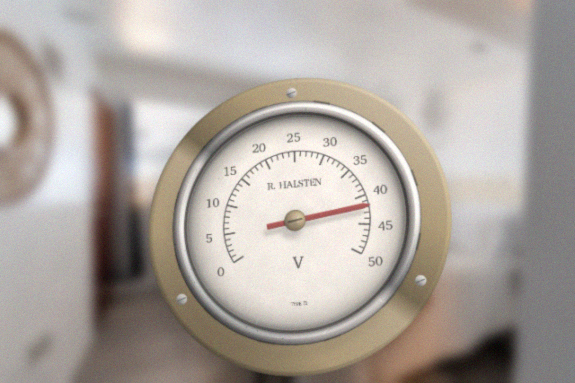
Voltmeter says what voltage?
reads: 42 V
